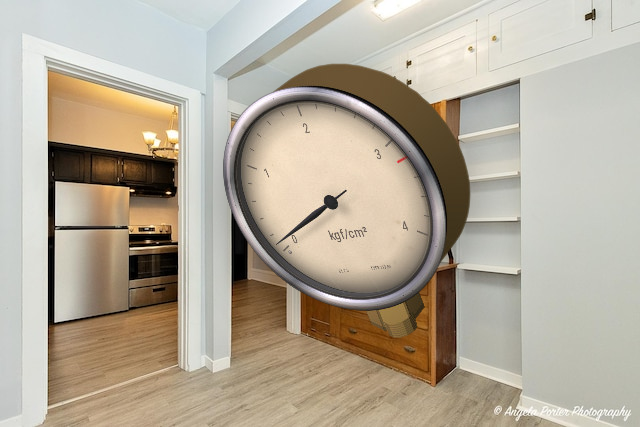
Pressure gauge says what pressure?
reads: 0.1 kg/cm²
